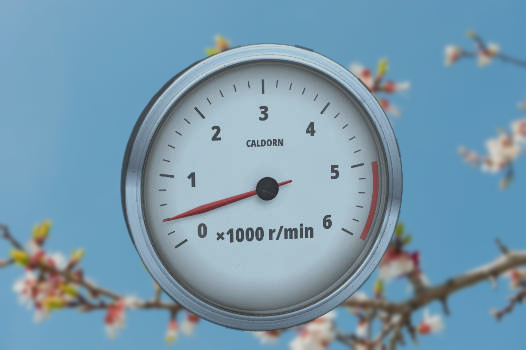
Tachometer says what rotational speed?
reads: 400 rpm
